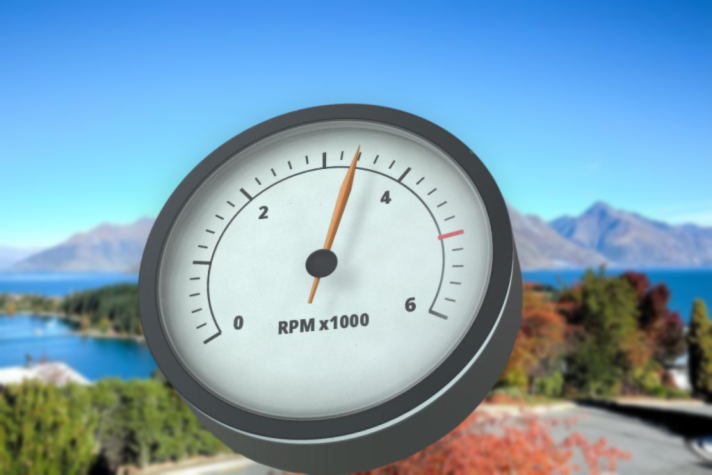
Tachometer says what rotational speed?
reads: 3400 rpm
